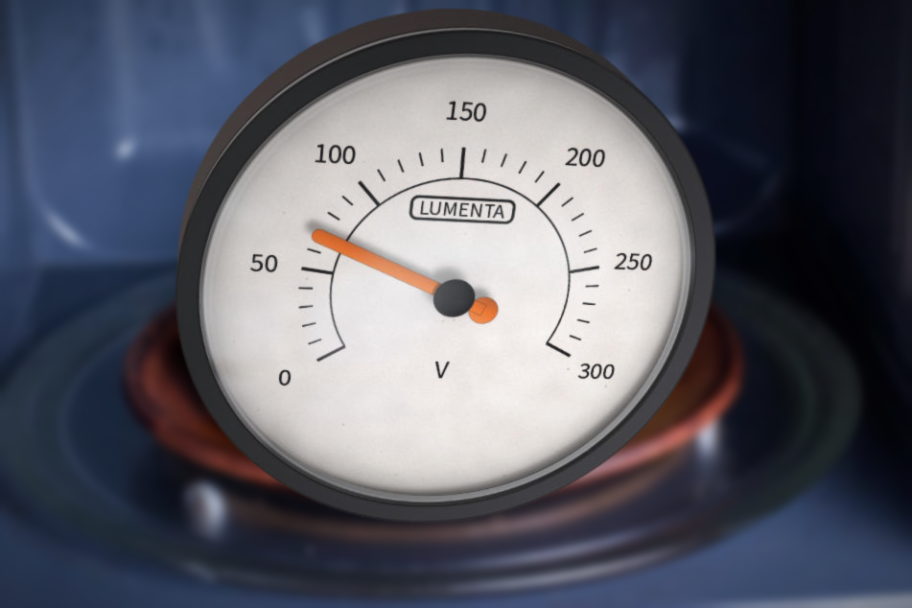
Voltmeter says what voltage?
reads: 70 V
